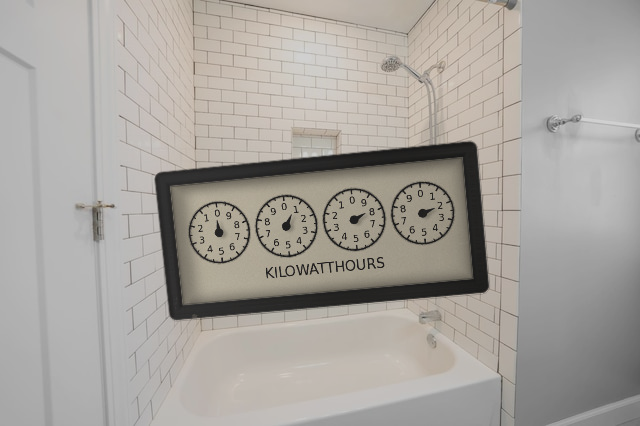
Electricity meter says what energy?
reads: 82 kWh
